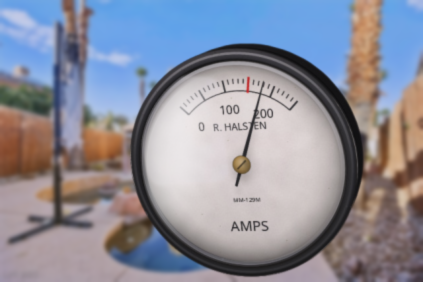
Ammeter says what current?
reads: 180 A
